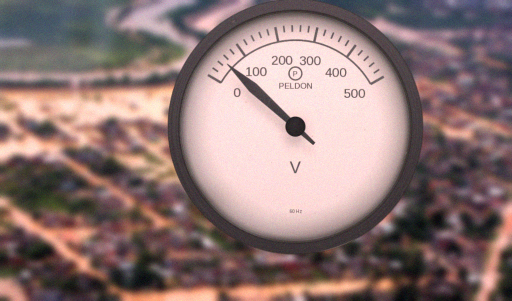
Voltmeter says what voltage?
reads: 50 V
